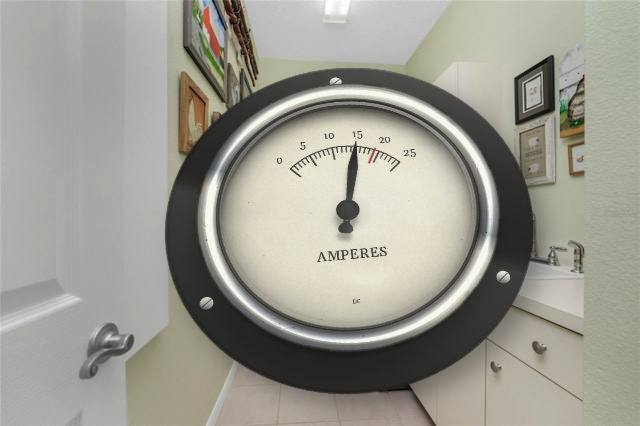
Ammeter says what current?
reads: 15 A
